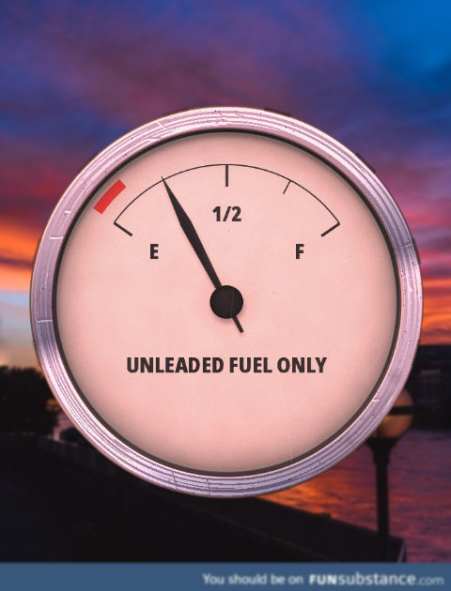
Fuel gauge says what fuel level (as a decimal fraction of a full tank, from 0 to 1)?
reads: 0.25
